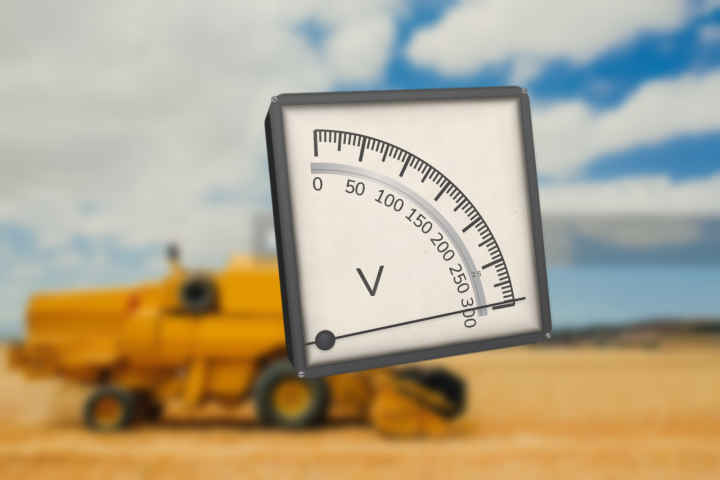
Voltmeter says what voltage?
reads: 295 V
